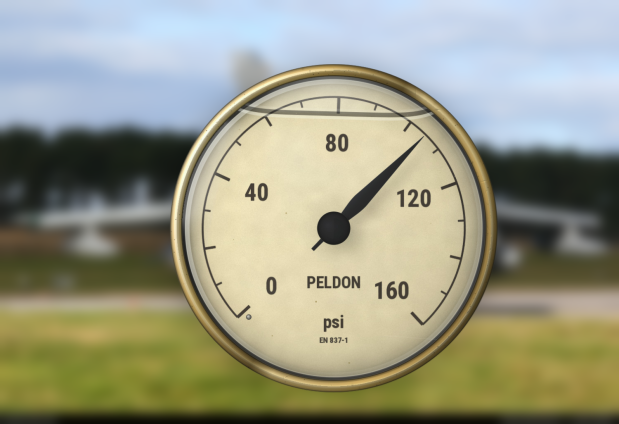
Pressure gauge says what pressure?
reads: 105 psi
